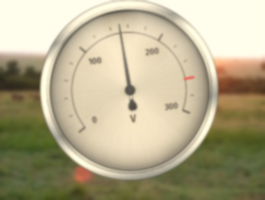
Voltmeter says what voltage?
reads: 150 V
